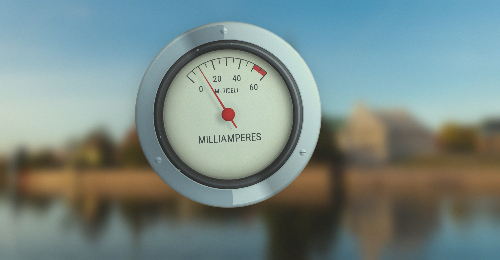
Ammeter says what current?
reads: 10 mA
